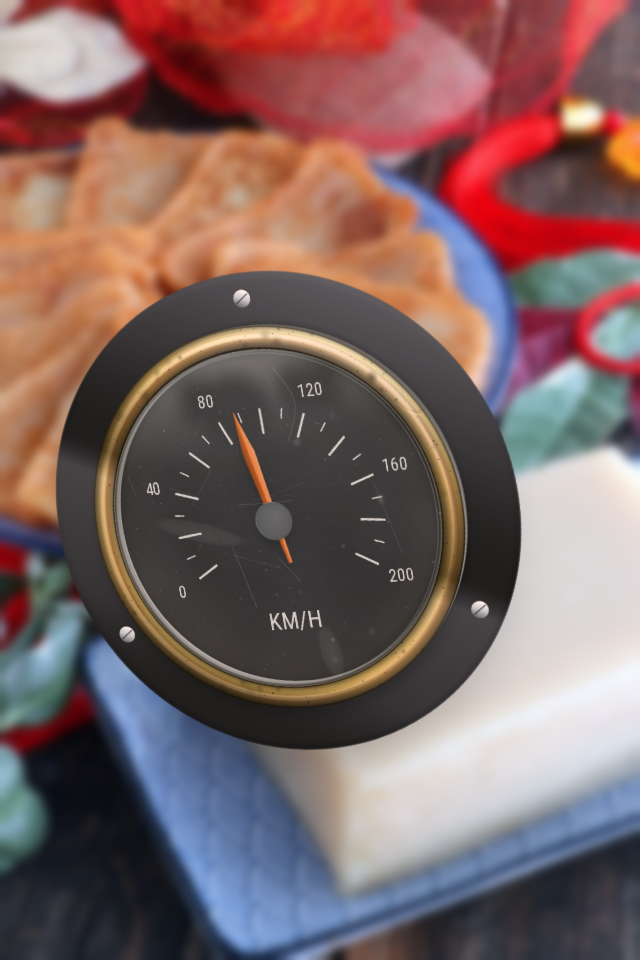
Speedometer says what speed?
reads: 90 km/h
